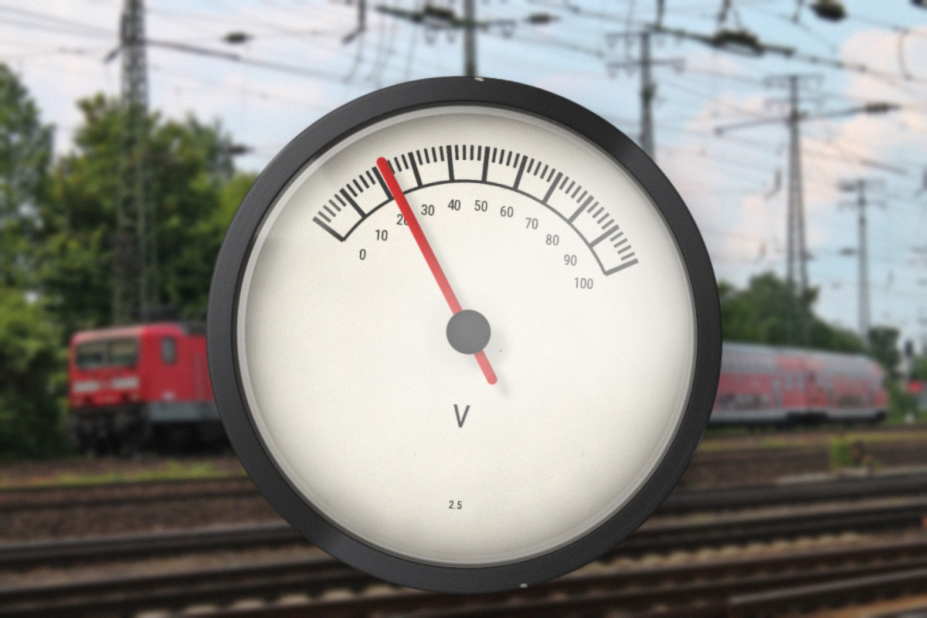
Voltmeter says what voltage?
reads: 22 V
